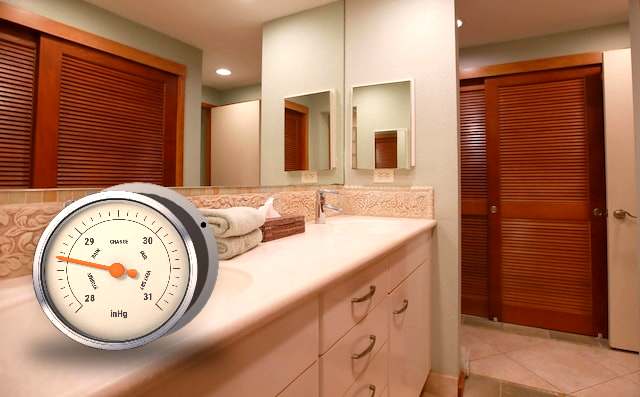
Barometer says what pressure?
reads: 28.65 inHg
